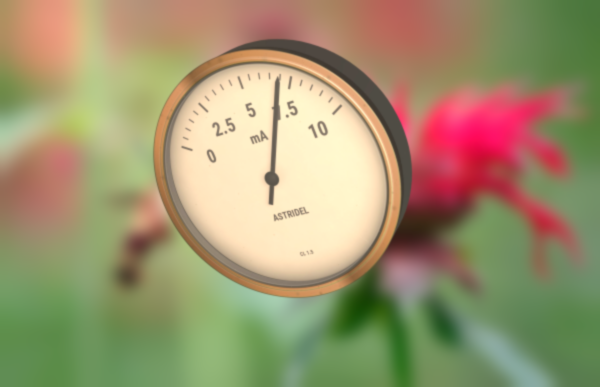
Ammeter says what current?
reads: 7 mA
